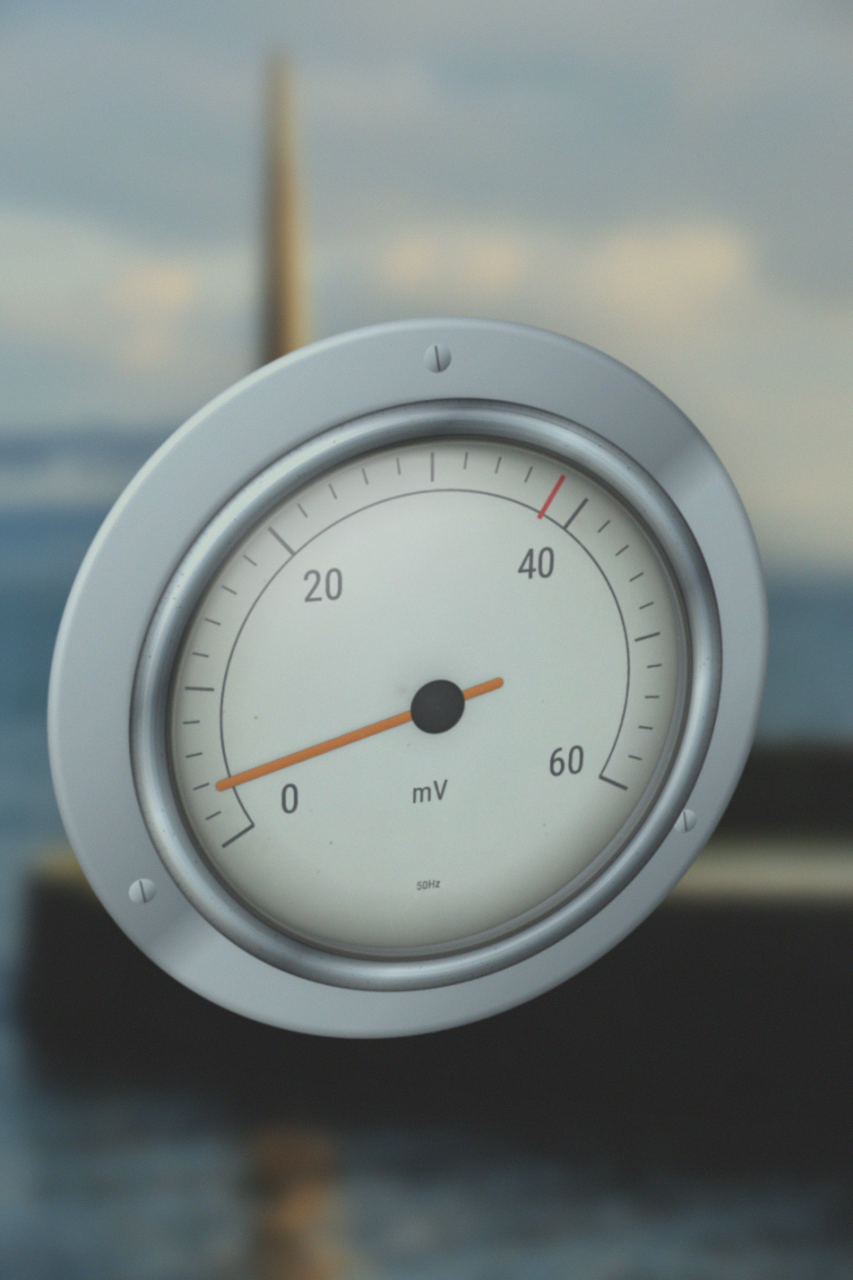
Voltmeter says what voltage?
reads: 4 mV
